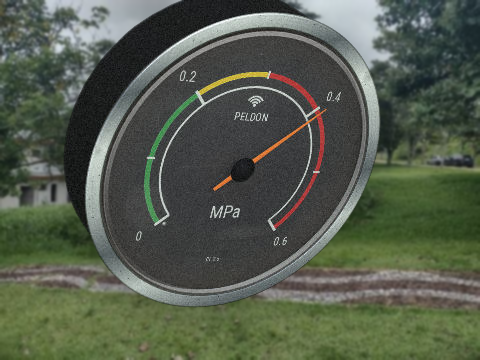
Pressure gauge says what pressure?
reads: 0.4 MPa
